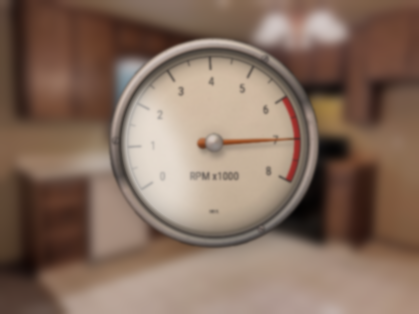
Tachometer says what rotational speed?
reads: 7000 rpm
